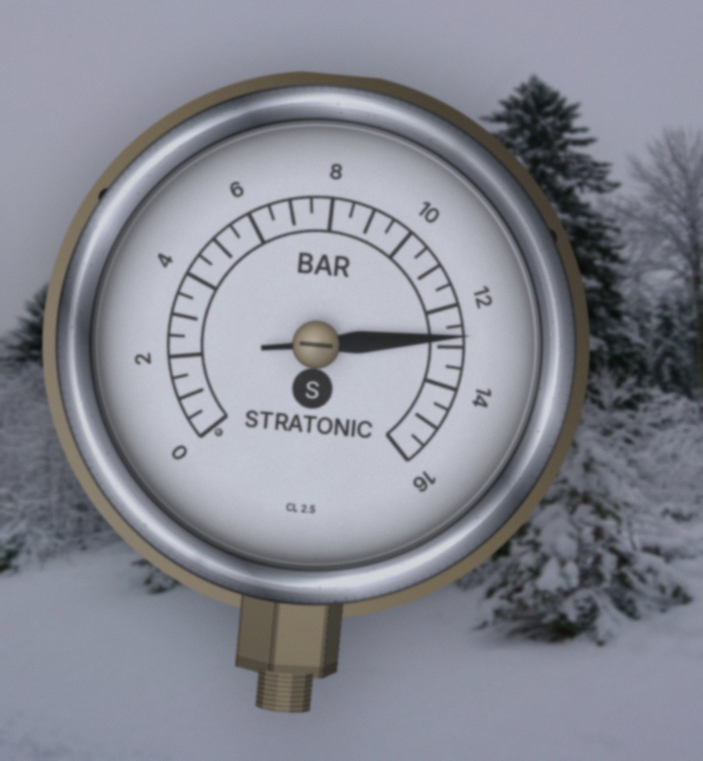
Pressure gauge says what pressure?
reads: 12.75 bar
